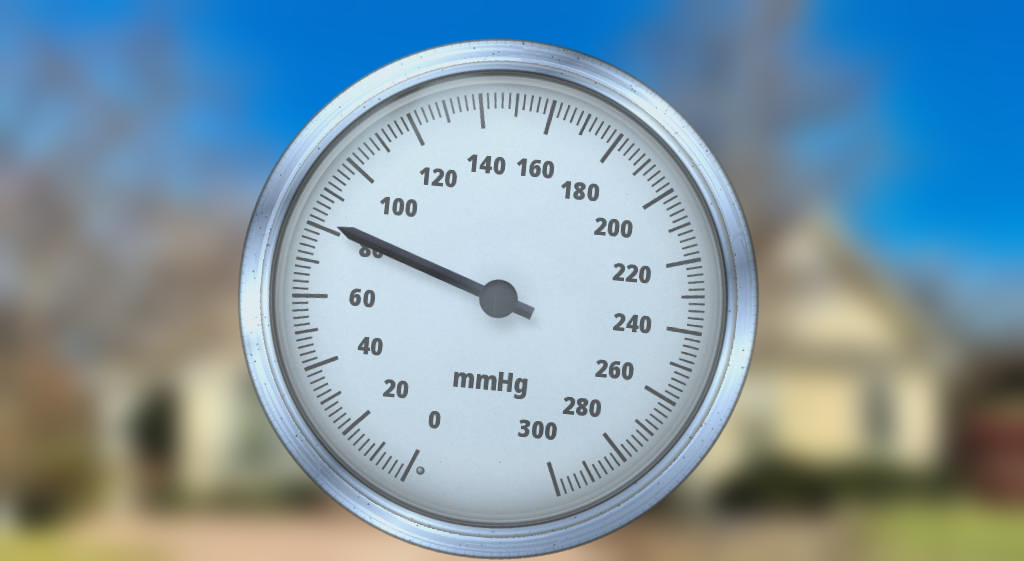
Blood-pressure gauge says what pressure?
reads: 82 mmHg
